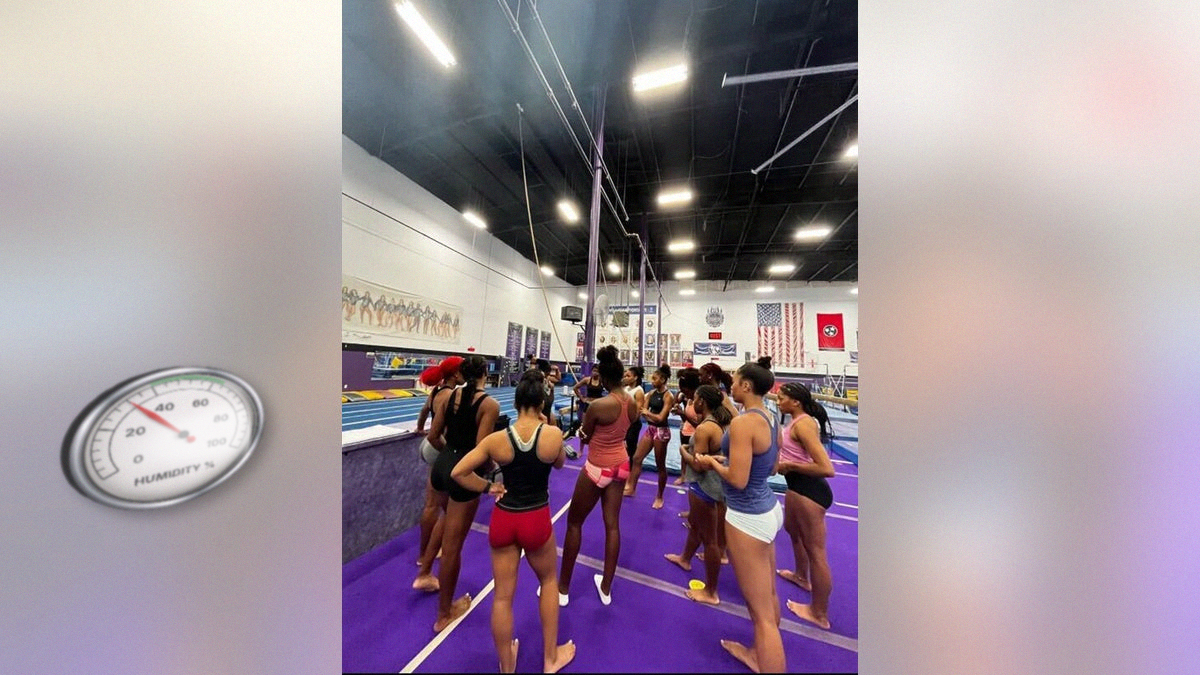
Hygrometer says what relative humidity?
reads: 32 %
